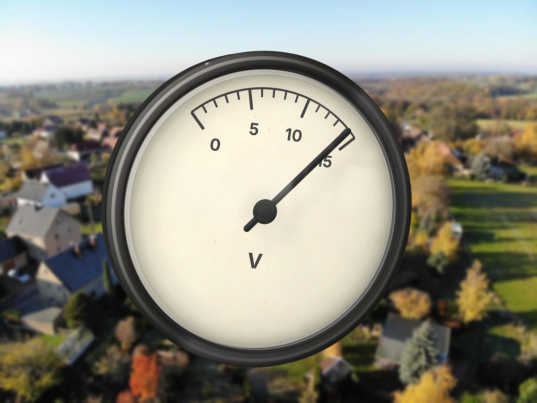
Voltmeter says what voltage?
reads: 14 V
